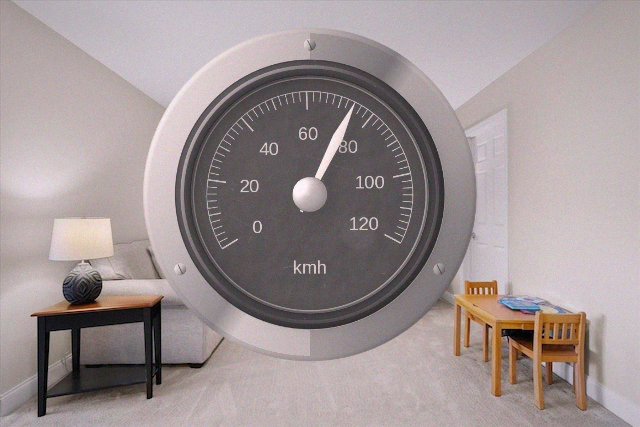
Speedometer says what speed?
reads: 74 km/h
